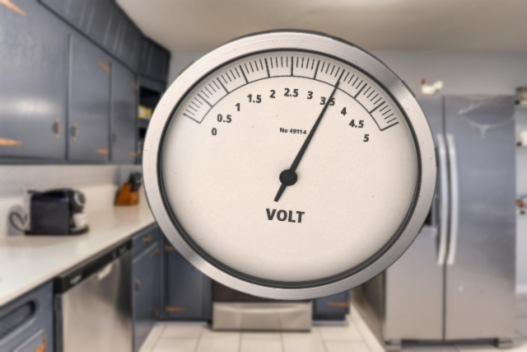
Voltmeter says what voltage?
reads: 3.5 V
